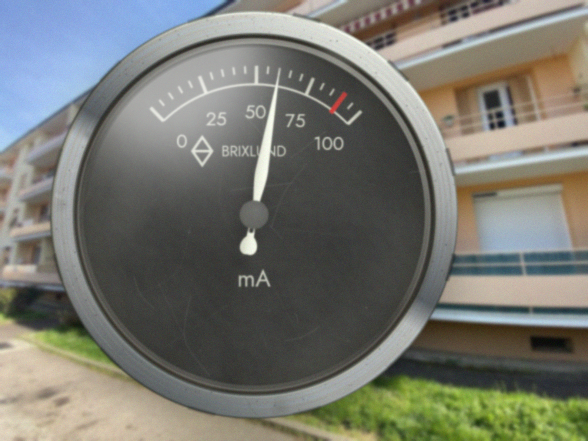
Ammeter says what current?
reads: 60 mA
